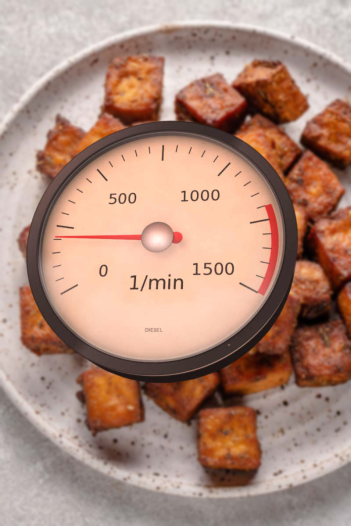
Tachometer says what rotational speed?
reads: 200 rpm
